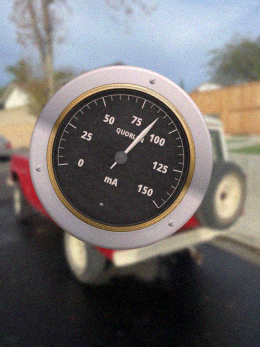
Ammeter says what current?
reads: 87.5 mA
